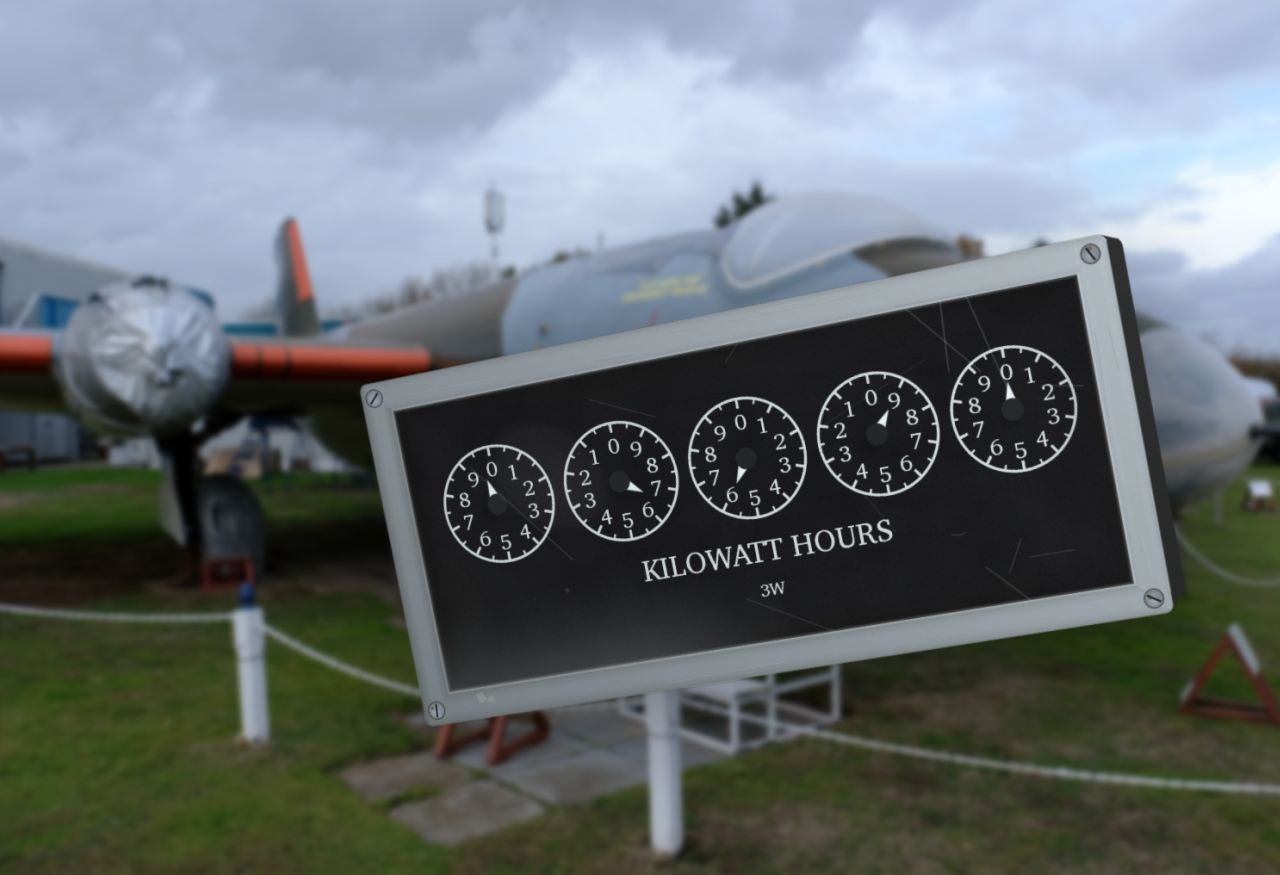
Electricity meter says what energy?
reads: 96590 kWh
